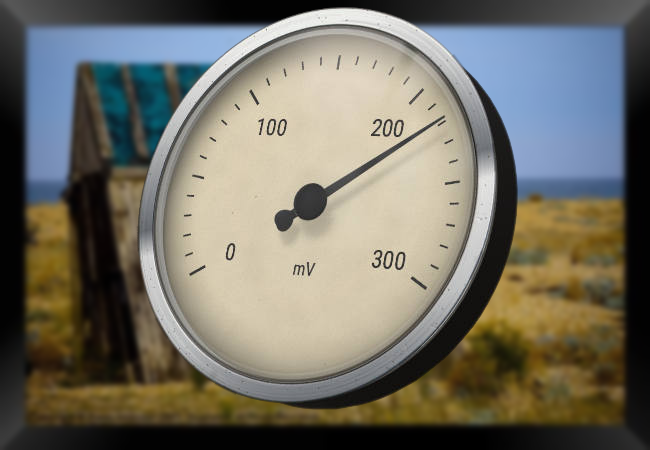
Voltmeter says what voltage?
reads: 220 mV
